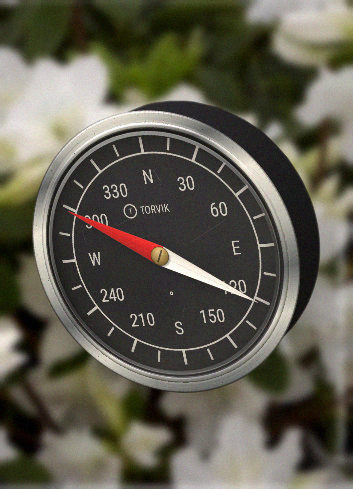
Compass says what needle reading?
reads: 300 °
